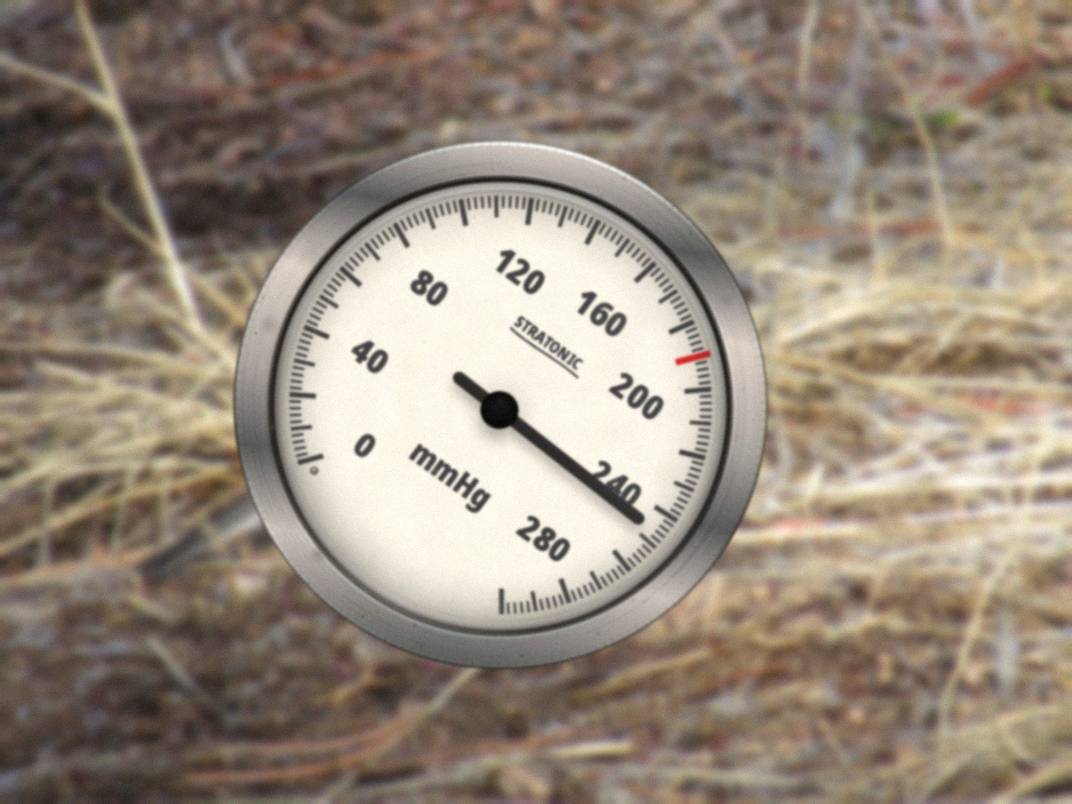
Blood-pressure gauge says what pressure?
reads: 246 mmHg
